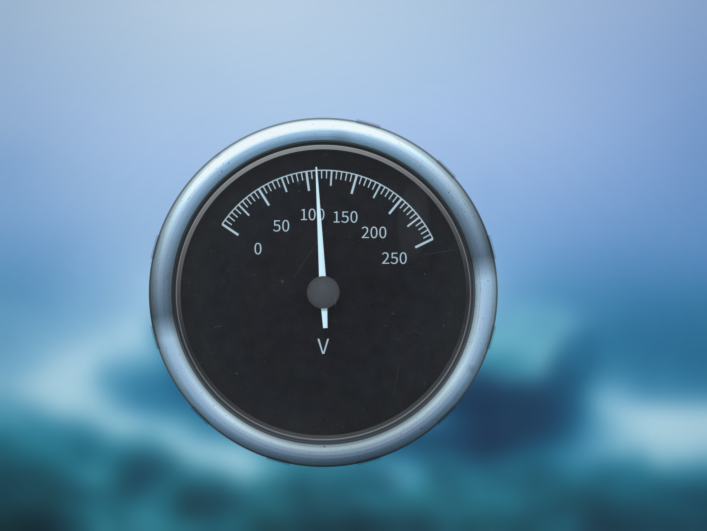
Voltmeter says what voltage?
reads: 110 V
